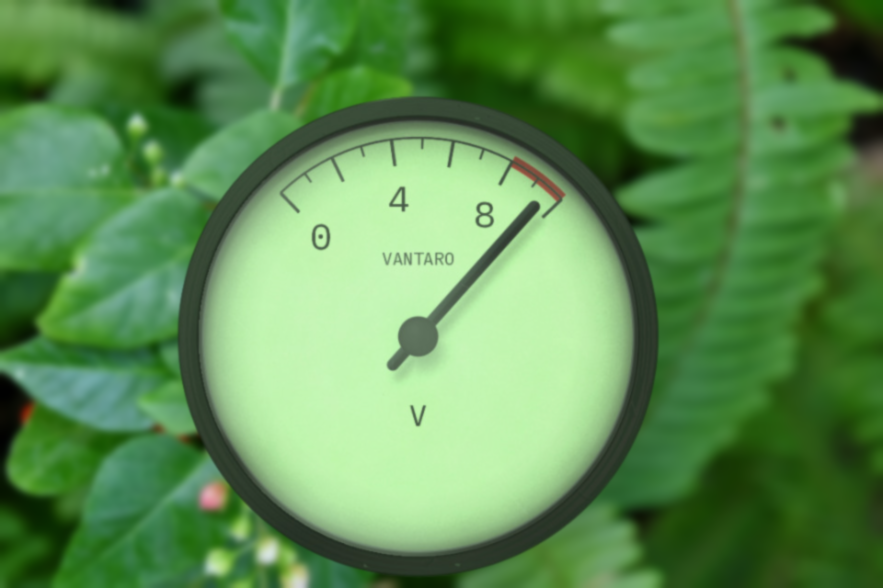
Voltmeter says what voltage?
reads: 9.5 V
